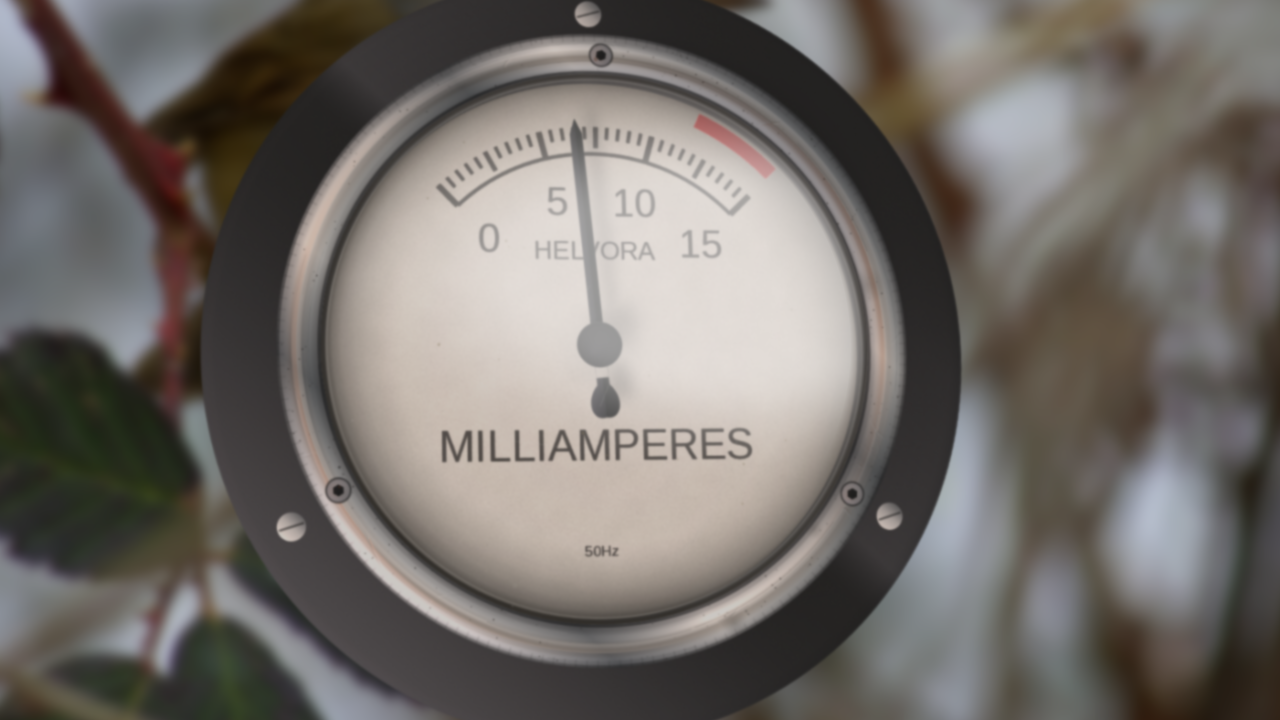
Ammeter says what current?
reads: 6.5 mA
